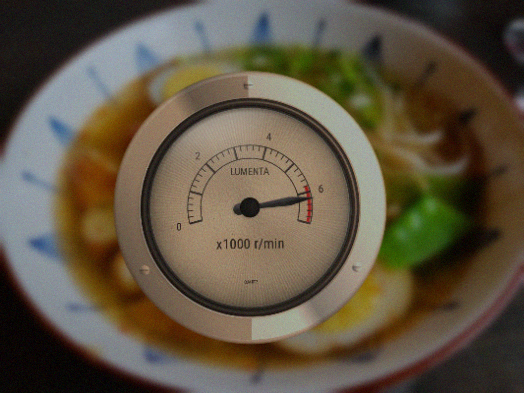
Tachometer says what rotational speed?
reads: 6200 rpm
